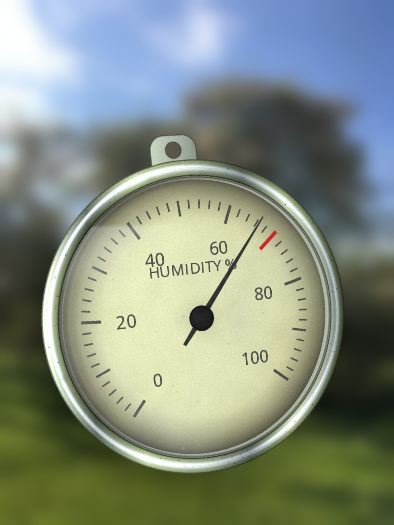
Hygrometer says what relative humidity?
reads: 66 %
